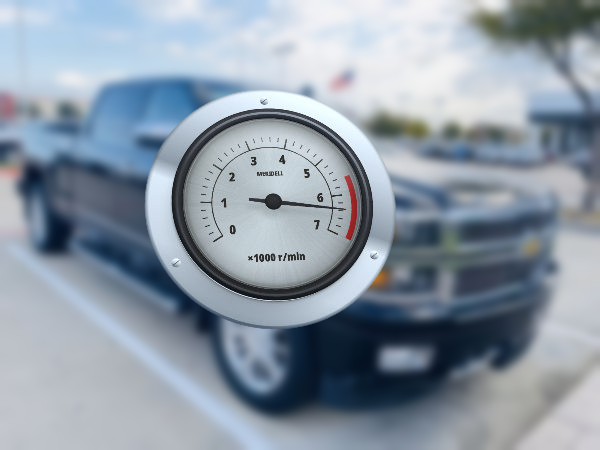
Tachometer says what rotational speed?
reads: 6400 rpm
